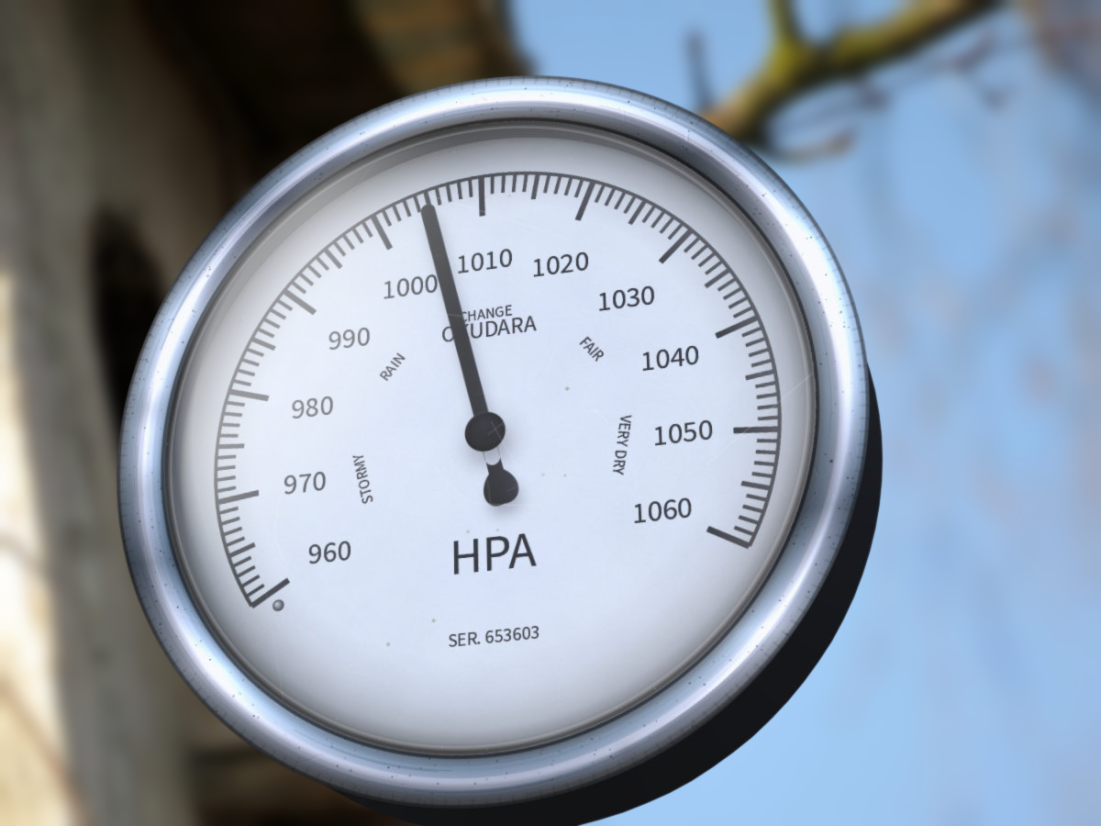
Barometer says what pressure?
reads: 1005 hPa
